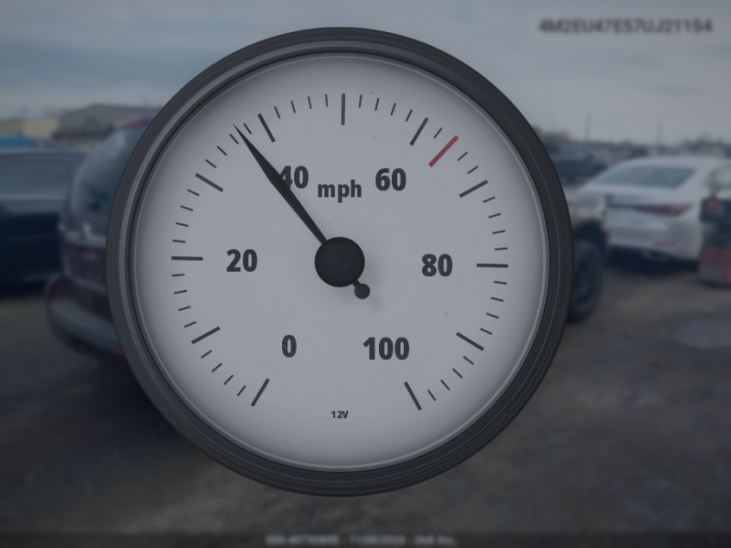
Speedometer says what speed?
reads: 37 mph
